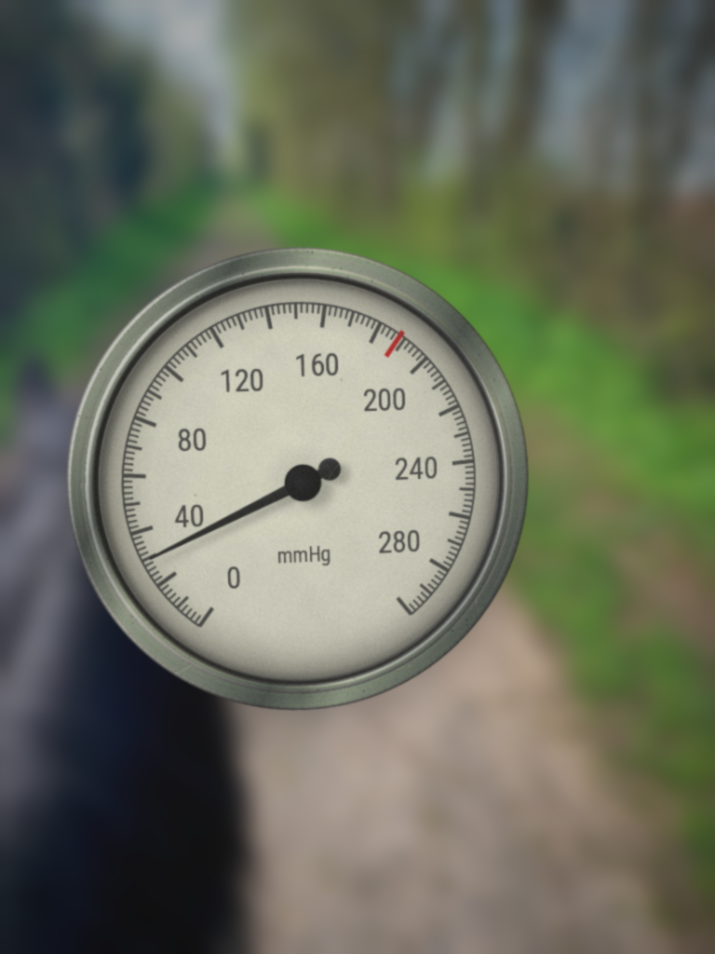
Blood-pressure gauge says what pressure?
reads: 30 mmHg
